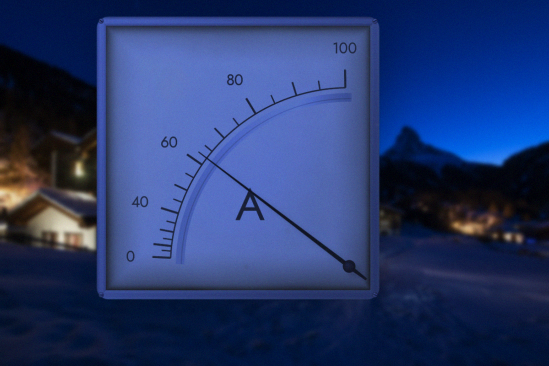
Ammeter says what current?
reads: 62.5 A
